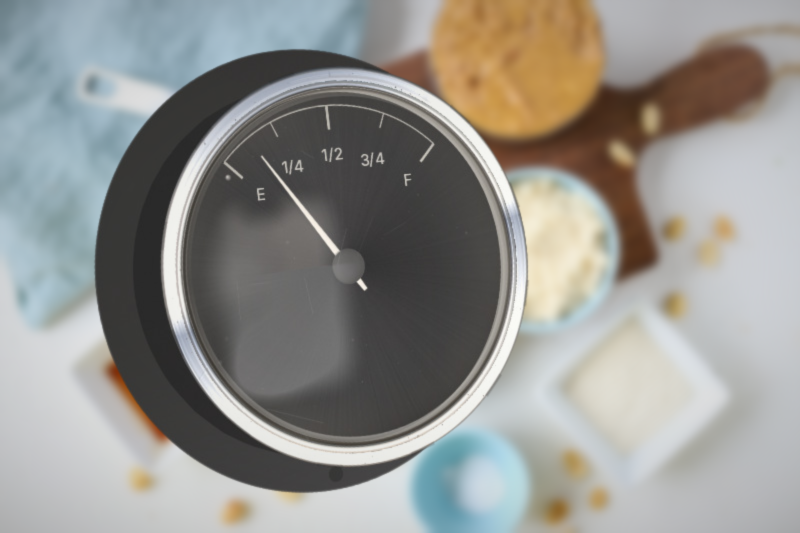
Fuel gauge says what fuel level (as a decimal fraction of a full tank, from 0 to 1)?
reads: 0.125
